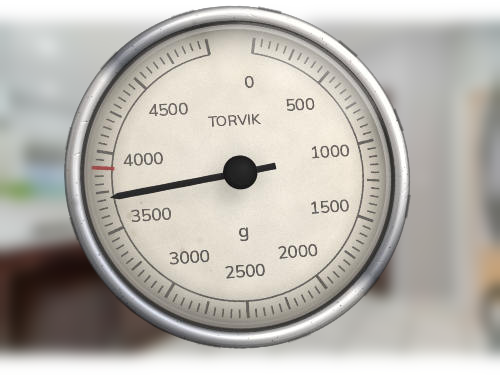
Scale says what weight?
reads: 3700 g
